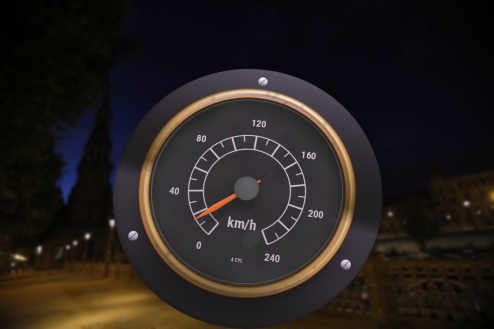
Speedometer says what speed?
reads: 15 km/h
